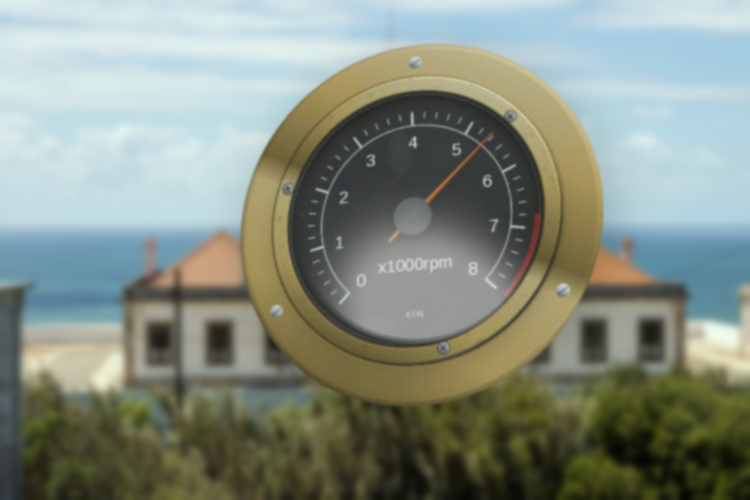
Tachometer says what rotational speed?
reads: 5400 rpm
